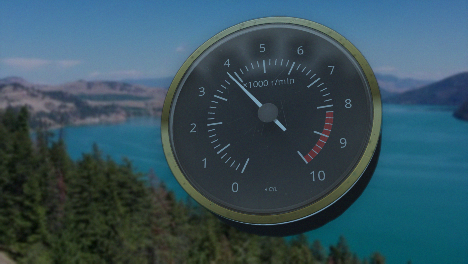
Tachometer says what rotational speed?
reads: 3800 rpm
